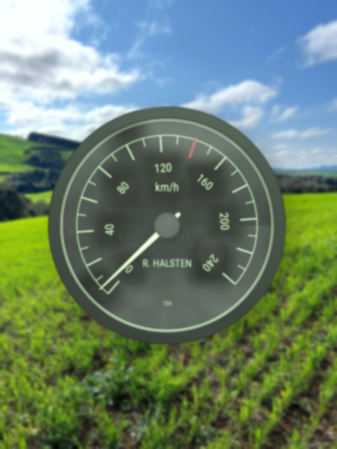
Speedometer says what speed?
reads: 5 km/h
